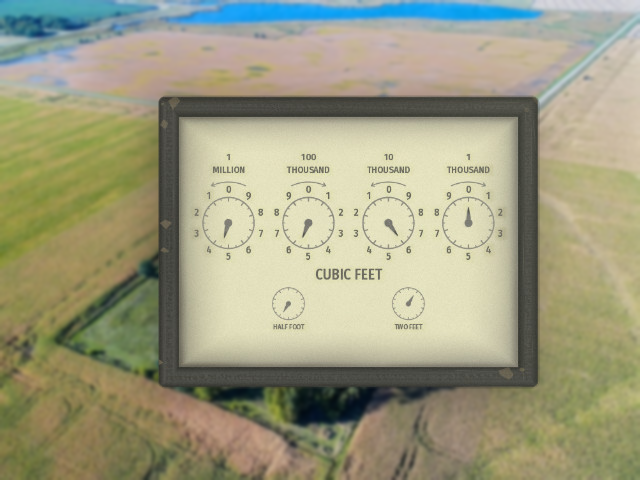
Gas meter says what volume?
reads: 456000 ft³
